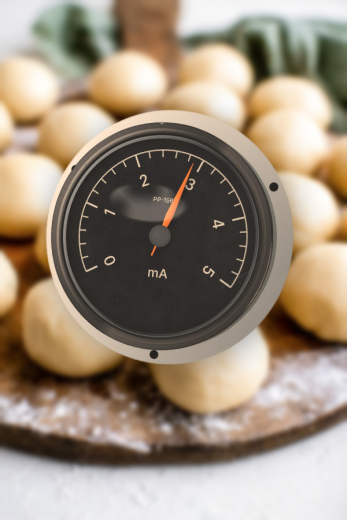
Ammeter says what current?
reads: 2.9 mA
